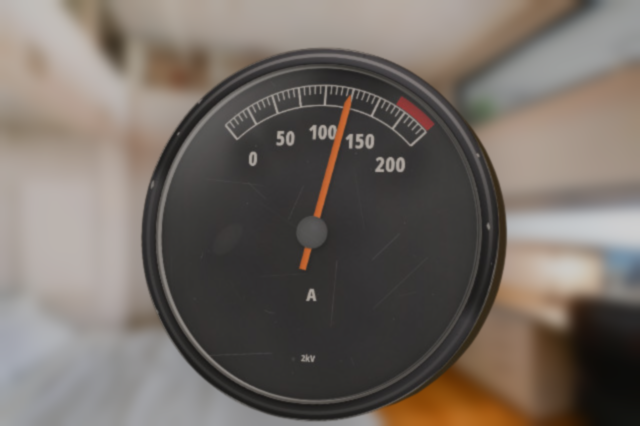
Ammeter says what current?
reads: 125 A
